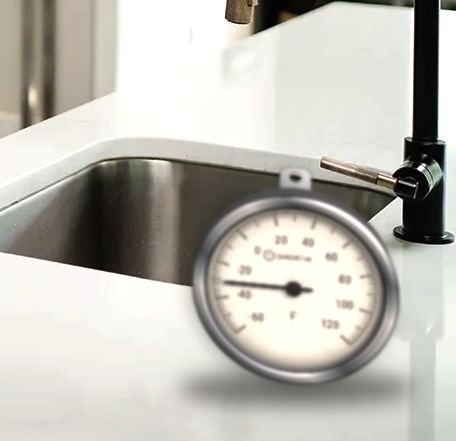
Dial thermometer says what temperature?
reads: -30 °F
